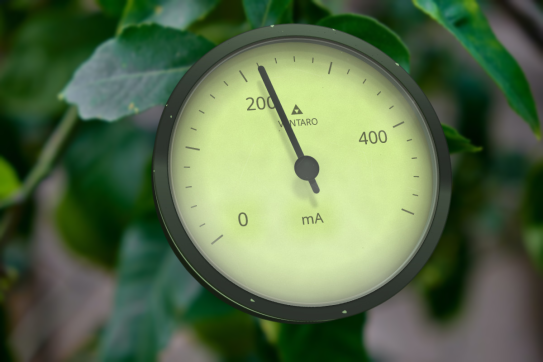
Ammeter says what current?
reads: 220 mA
